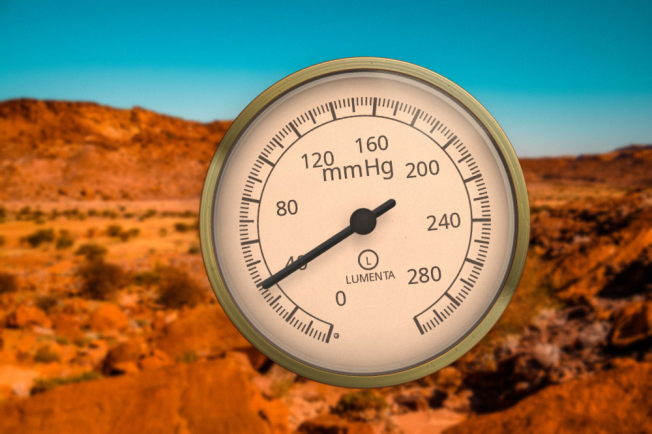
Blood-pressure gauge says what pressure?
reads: 38 mmHg
